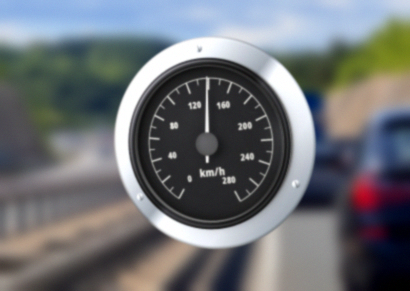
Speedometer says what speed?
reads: 140 km/h
